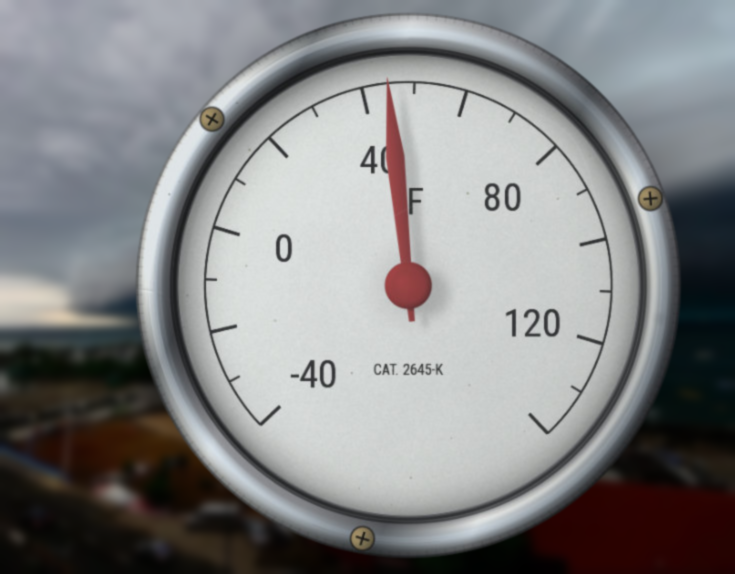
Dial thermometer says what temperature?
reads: 45 °F
